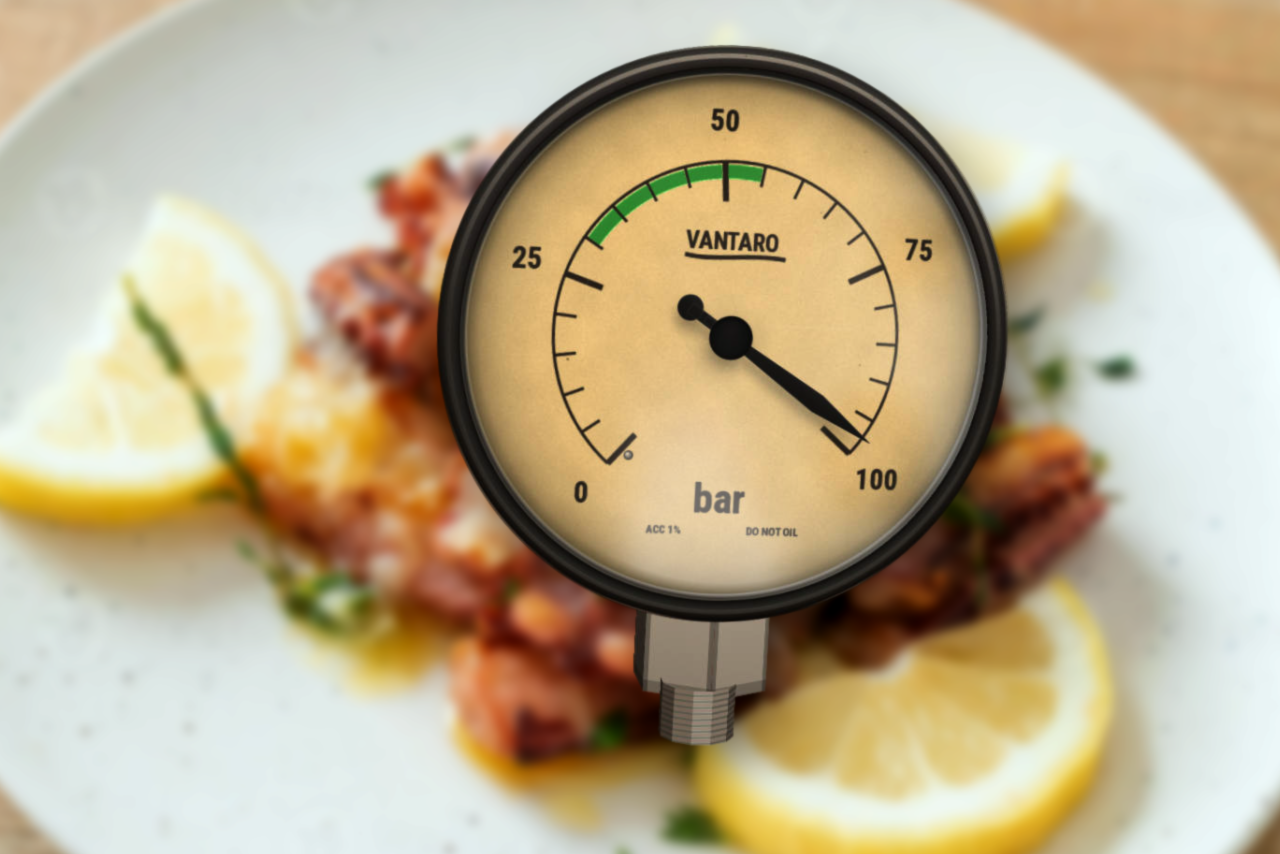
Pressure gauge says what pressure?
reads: 97.5 bar
